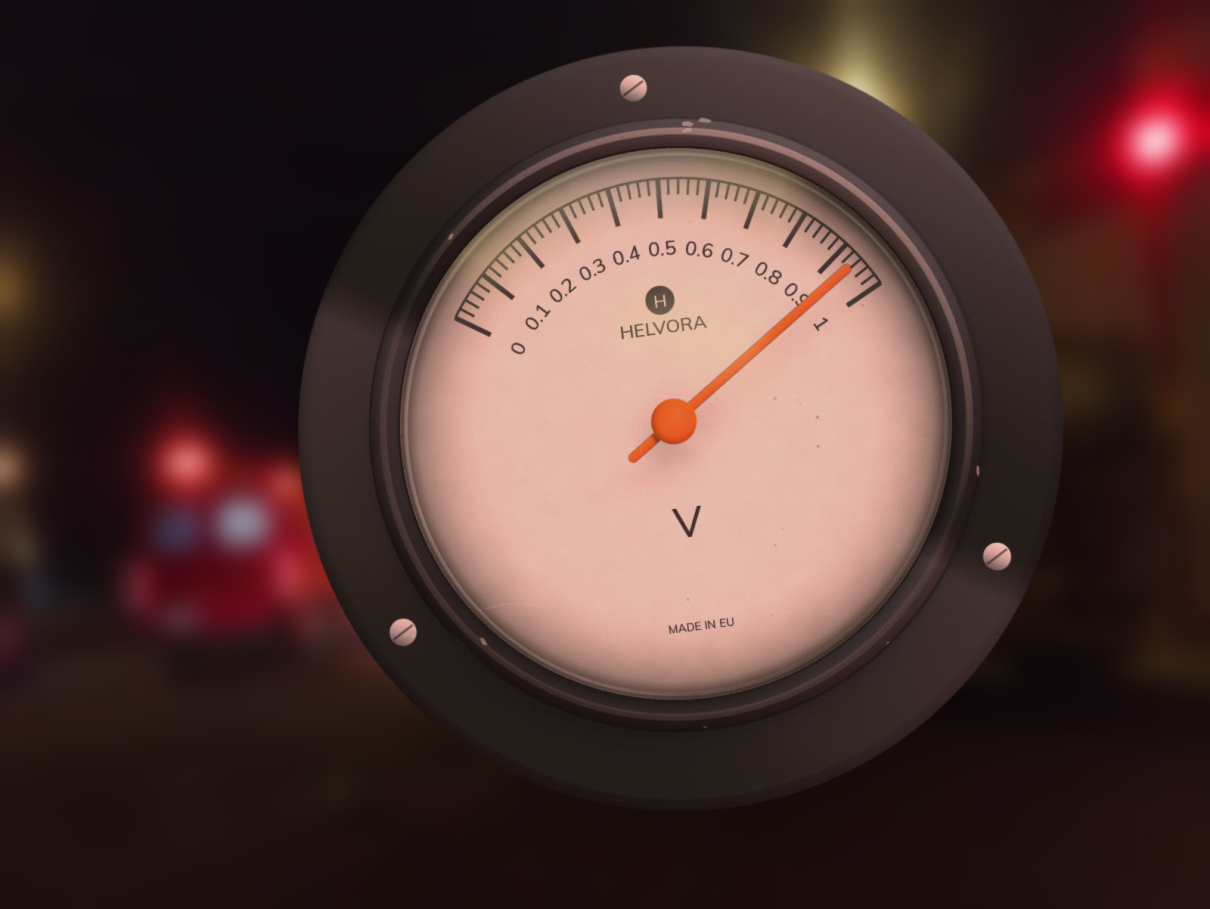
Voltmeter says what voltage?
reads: 0.94 V
